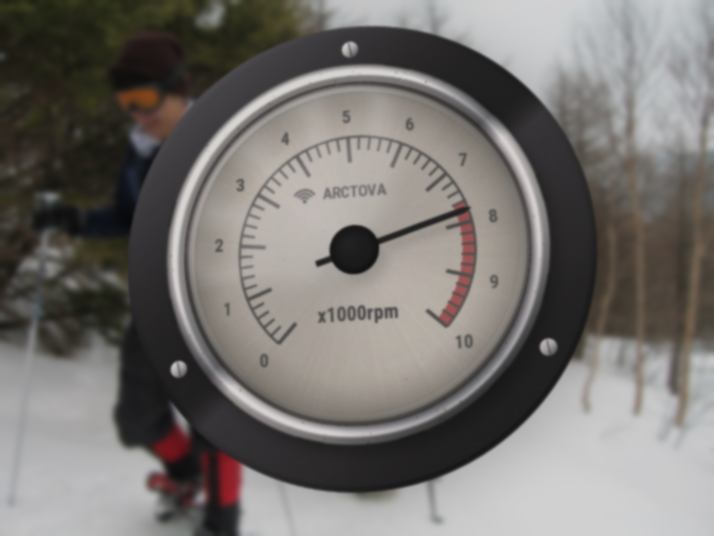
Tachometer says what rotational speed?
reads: 7800 rpm
